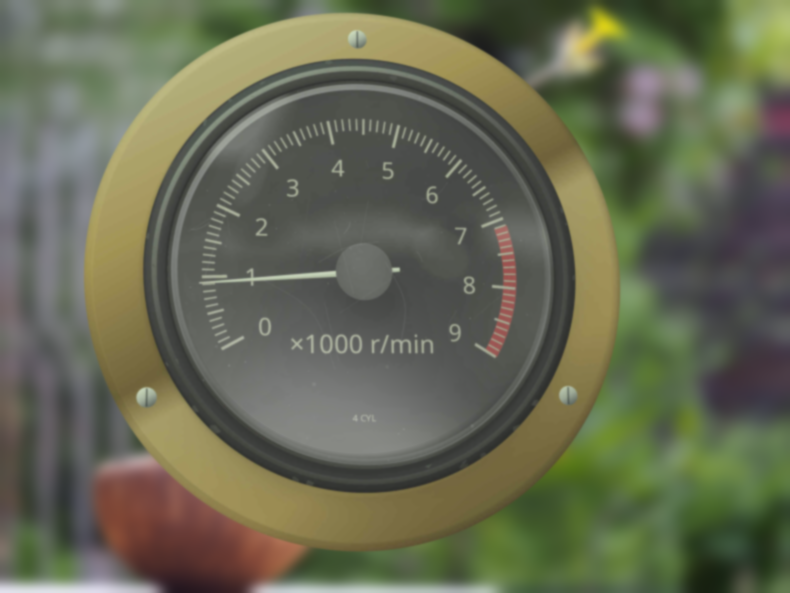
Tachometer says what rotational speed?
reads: 900 rpm
